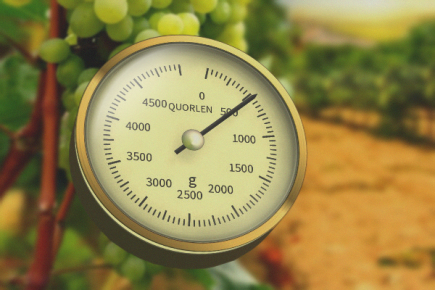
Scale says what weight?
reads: 550 g
